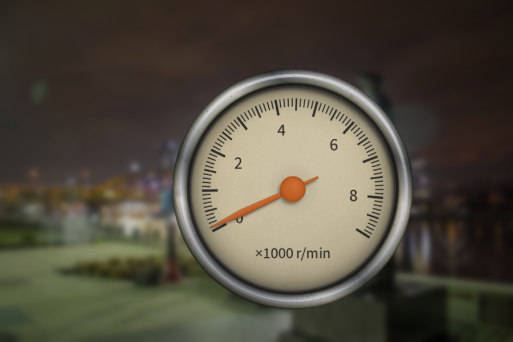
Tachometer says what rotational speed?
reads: 100 rpm
